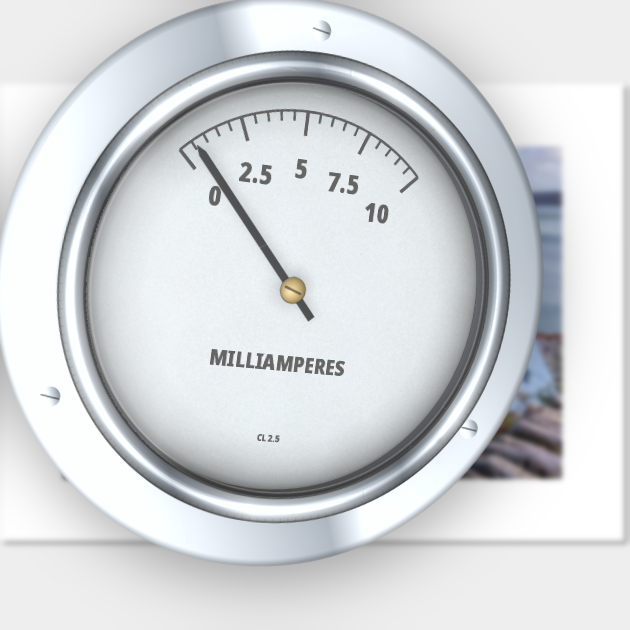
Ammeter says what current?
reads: 0.5 mA
